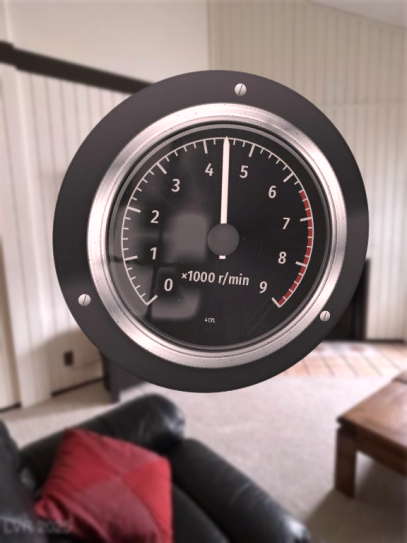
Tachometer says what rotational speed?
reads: 4400 rpm
